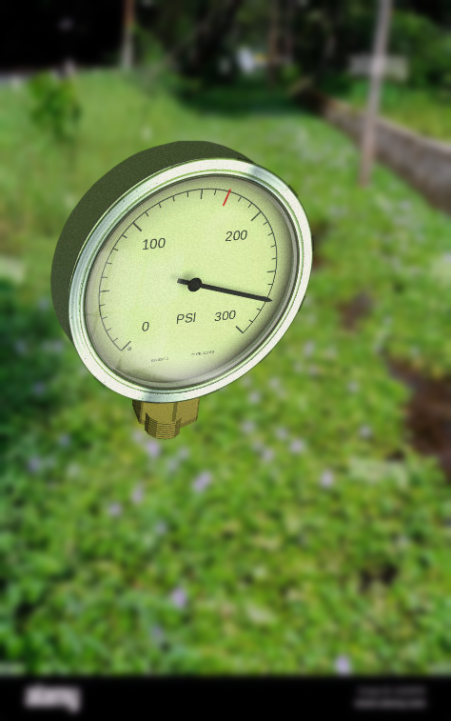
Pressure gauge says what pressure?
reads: 270 psi
